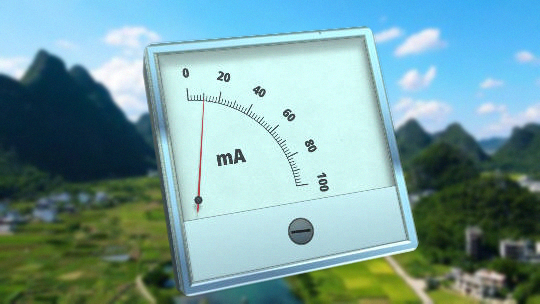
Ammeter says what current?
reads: 10 mA
